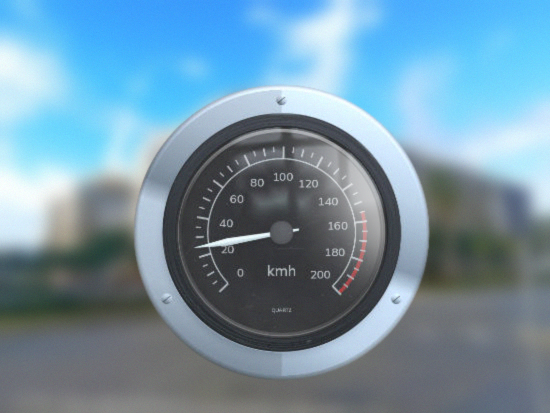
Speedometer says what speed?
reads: 25 km/h
